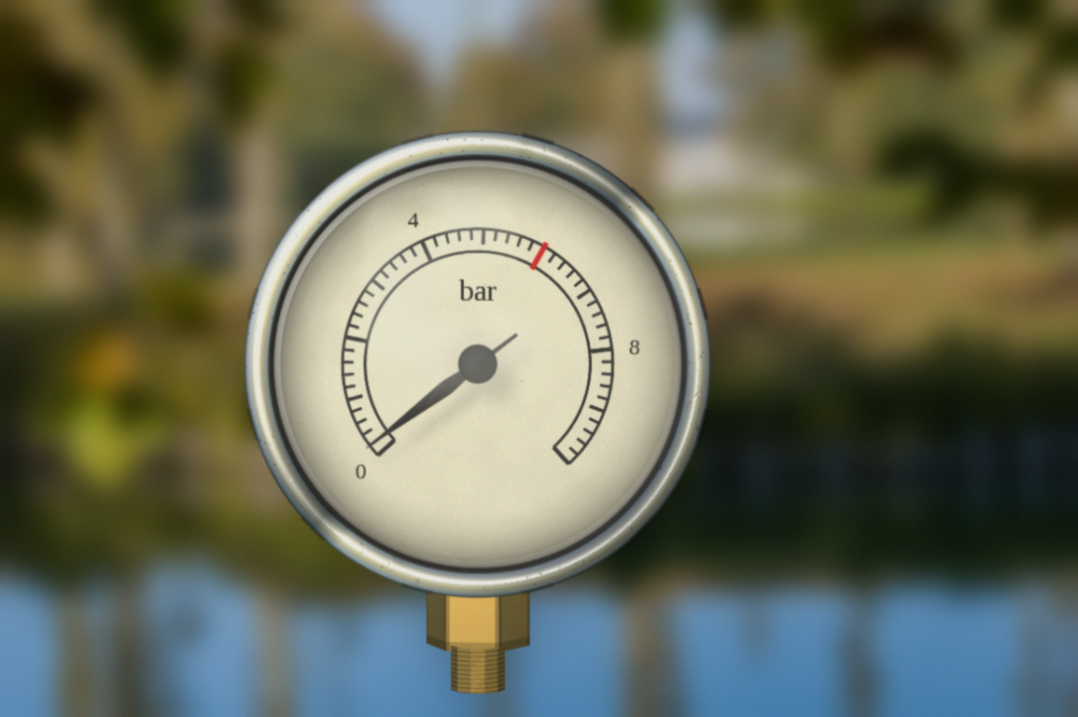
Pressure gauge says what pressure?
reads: 0.2 bar
